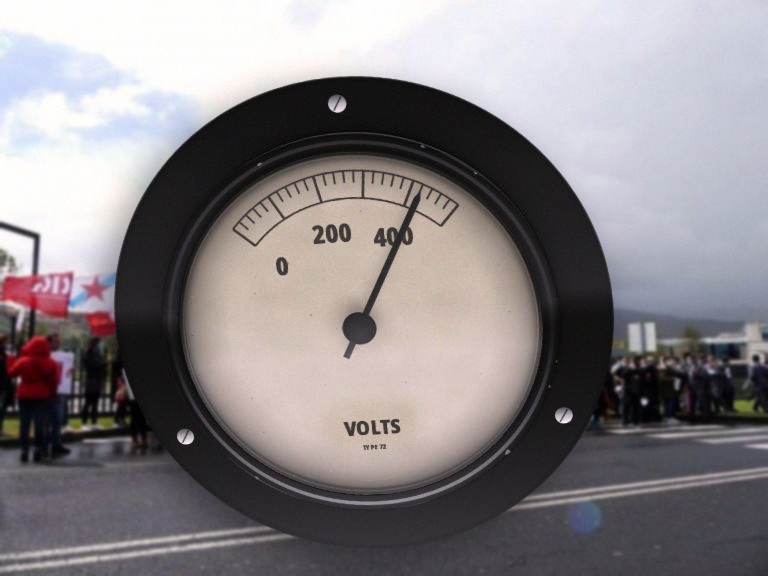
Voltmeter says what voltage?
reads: 420 V
